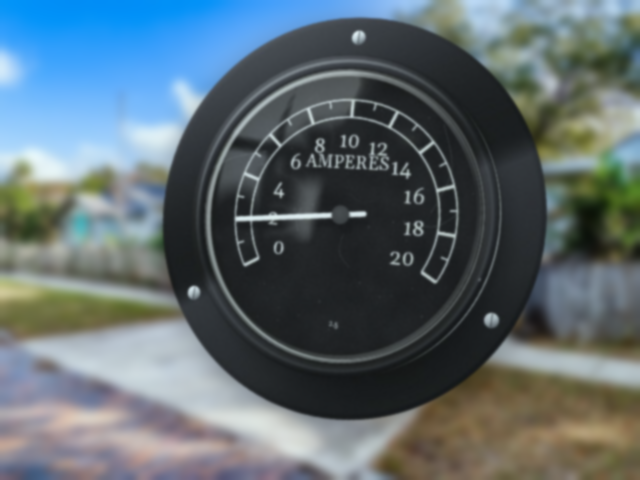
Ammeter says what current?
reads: 2 A
